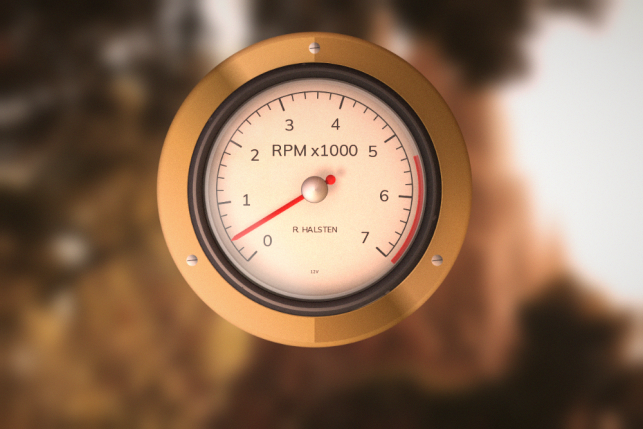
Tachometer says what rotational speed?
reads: 400 rpm
